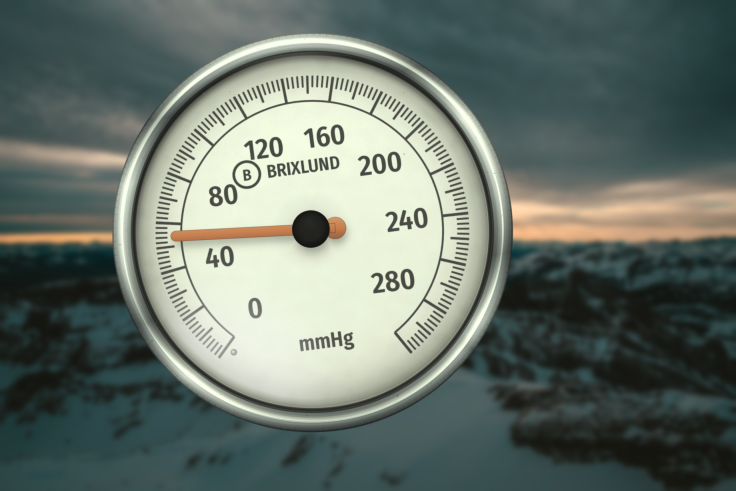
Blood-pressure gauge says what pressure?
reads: 54 mmHg
